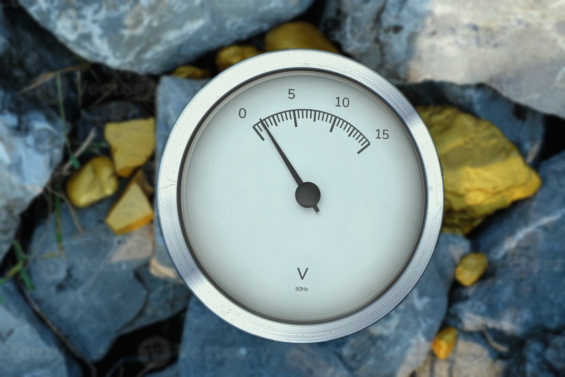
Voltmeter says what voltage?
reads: 1 V
